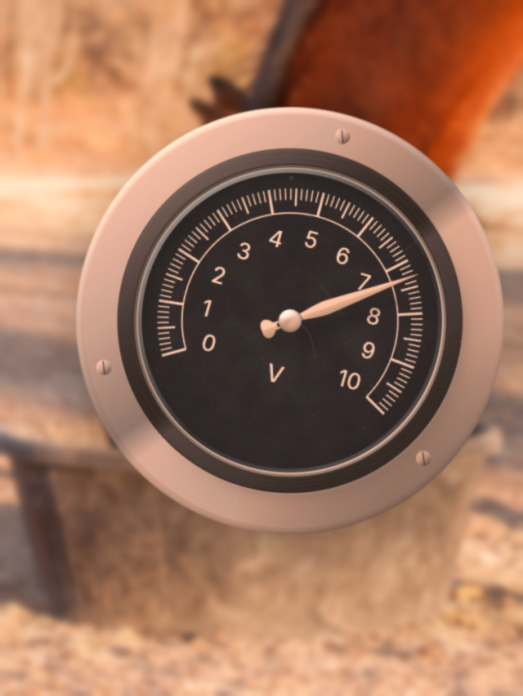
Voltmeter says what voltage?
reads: 7.3 V
